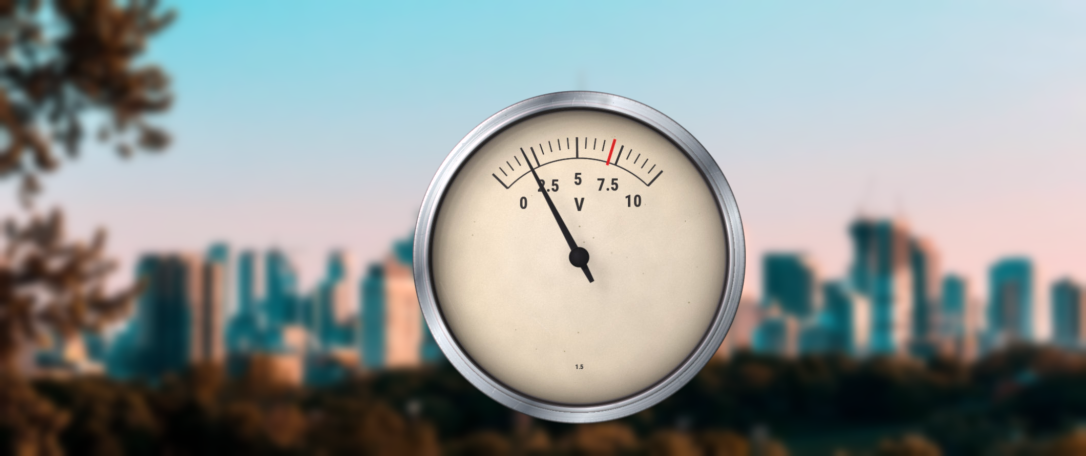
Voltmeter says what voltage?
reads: 2 V
